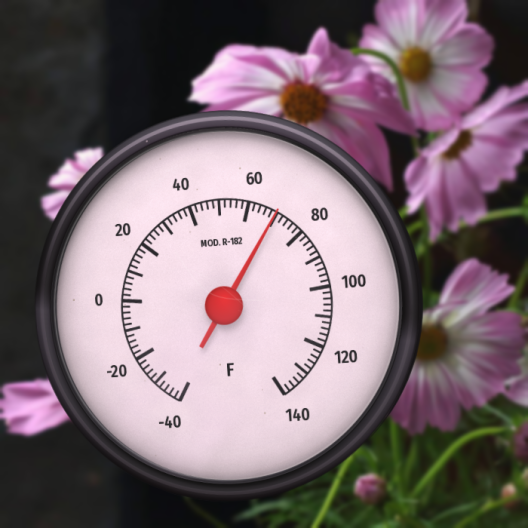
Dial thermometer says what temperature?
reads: 70 °F
